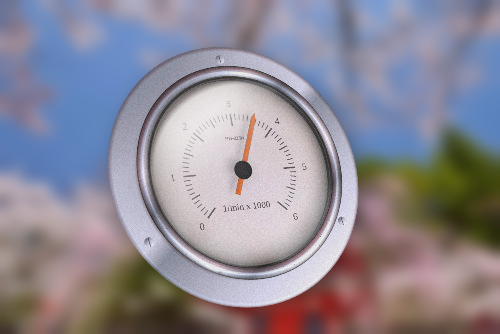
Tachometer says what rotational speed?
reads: 3500 rpm
